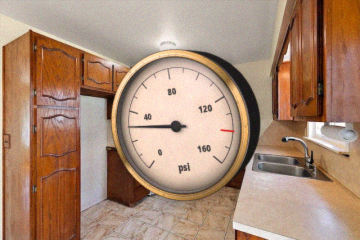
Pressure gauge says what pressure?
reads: 30 psi
